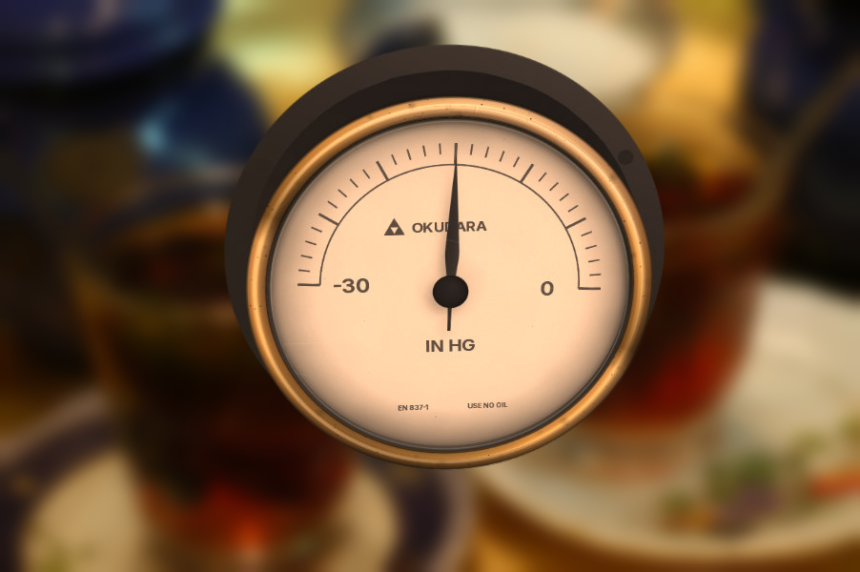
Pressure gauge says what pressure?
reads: -15 inHg
